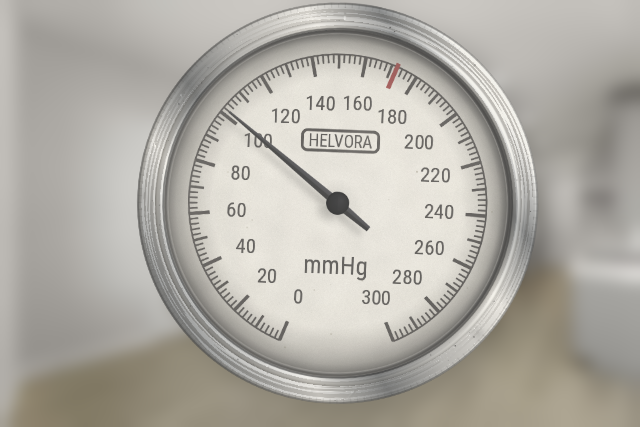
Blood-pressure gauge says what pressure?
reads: 102 mmHg
